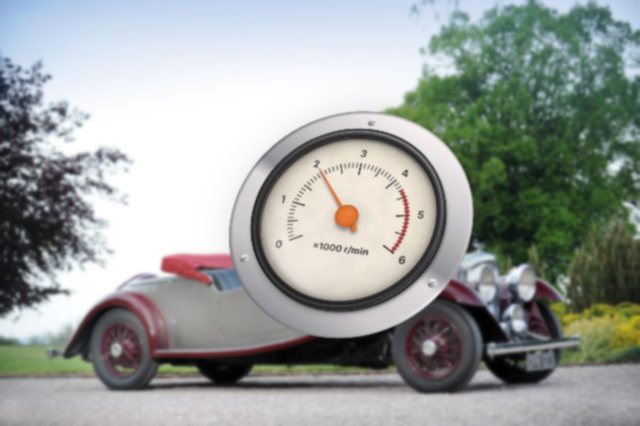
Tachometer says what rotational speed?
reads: 2000 rpm
